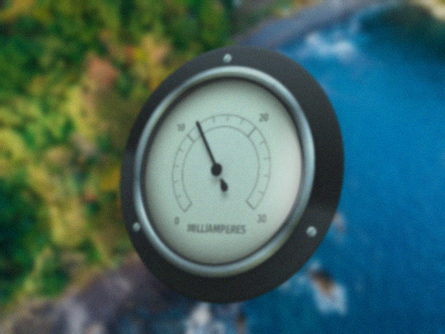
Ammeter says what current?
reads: 12 mA
